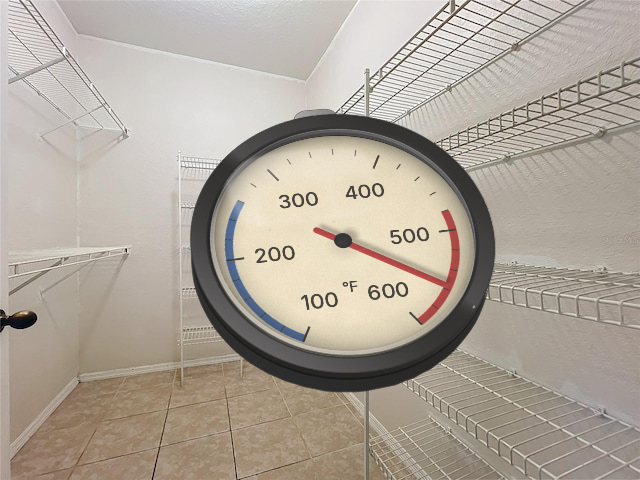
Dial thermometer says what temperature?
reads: 560 °F
